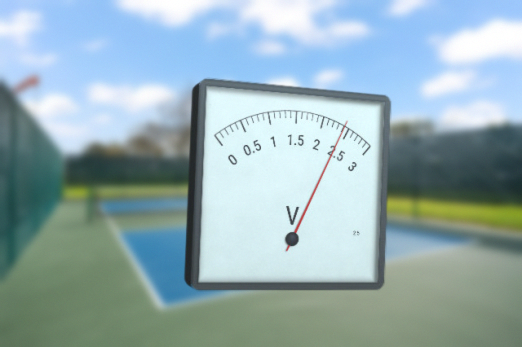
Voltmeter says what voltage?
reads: 2.4 V
